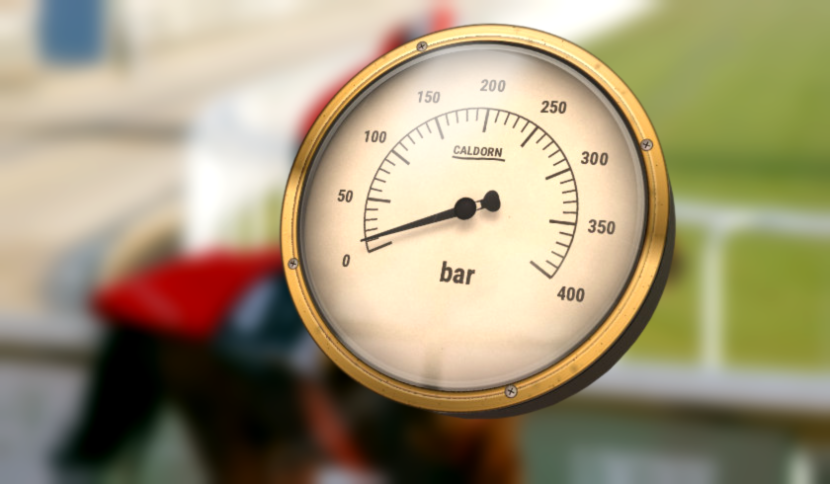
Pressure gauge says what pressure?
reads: 10 bar
